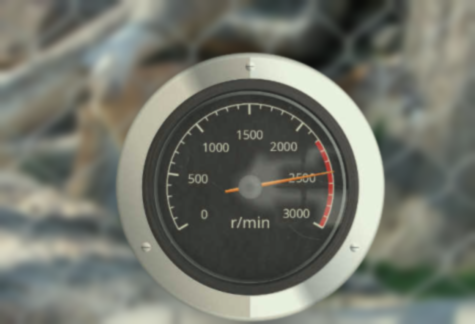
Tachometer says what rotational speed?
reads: 2500 rpm
